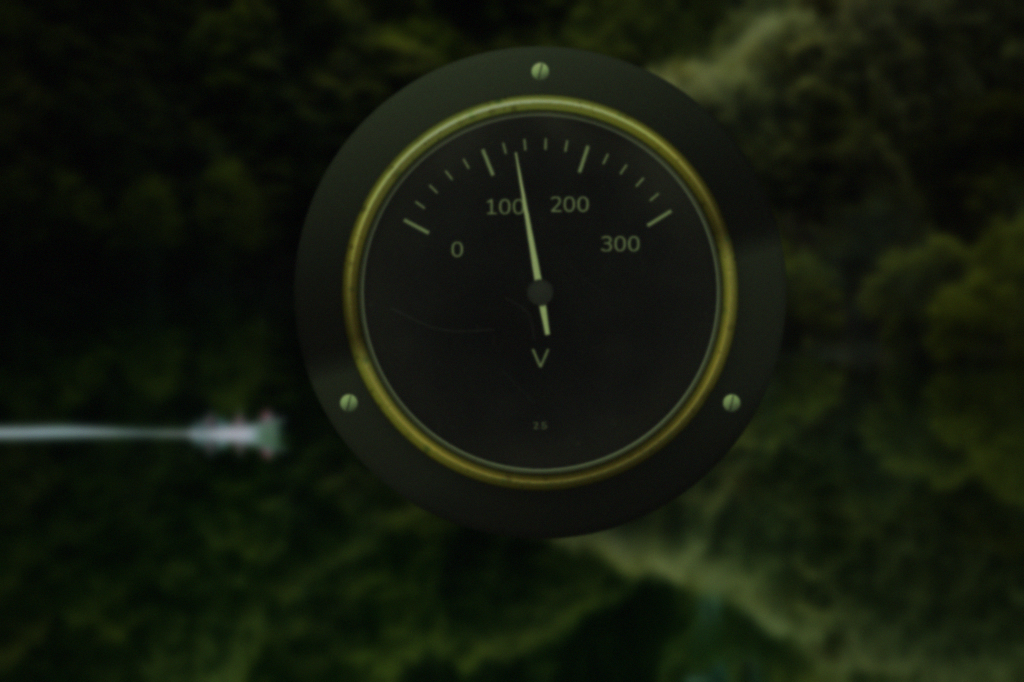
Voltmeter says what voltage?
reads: 130 V
